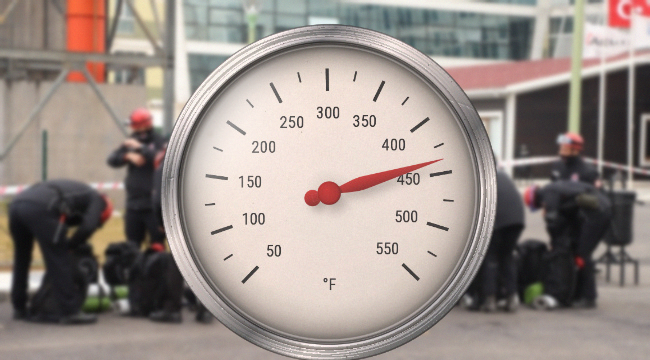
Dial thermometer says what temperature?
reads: 437.5 °F
